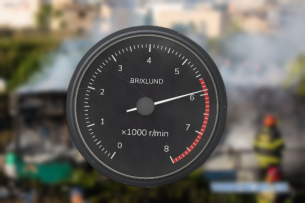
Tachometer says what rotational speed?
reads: 5900 rpm
